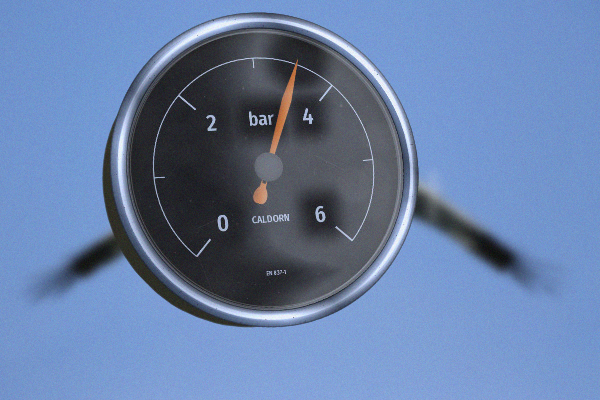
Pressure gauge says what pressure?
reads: 3.5 bar
